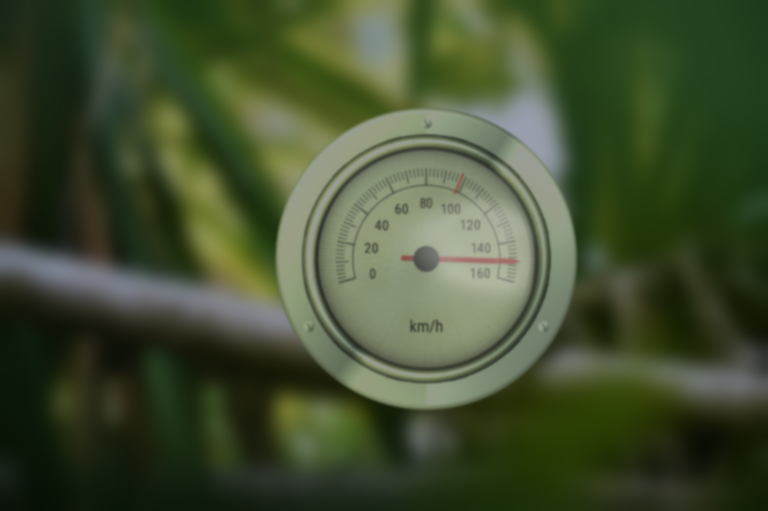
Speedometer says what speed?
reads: 150 km/h
